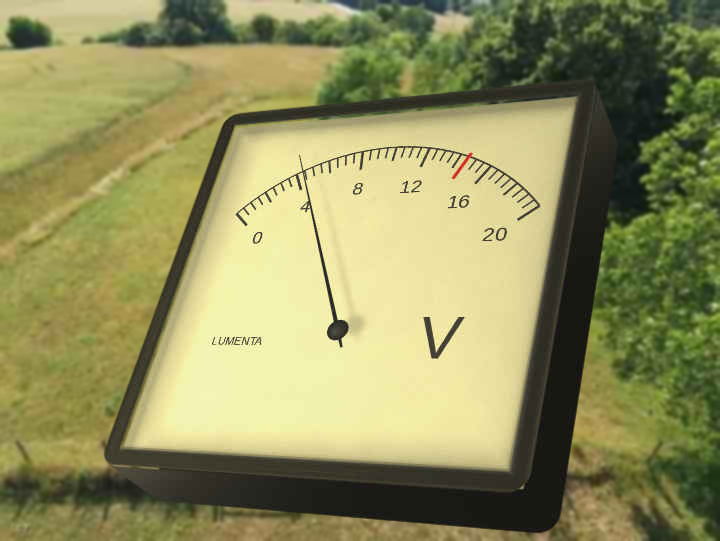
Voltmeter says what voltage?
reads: 4.5 V
